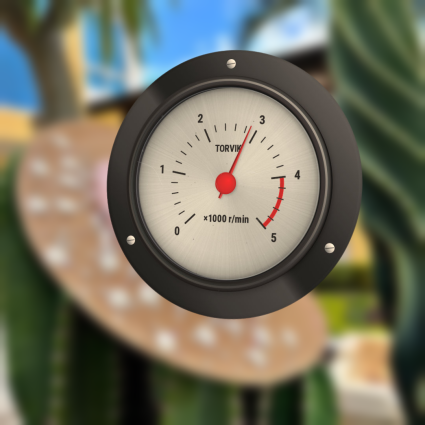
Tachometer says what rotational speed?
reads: 2900 rpm
